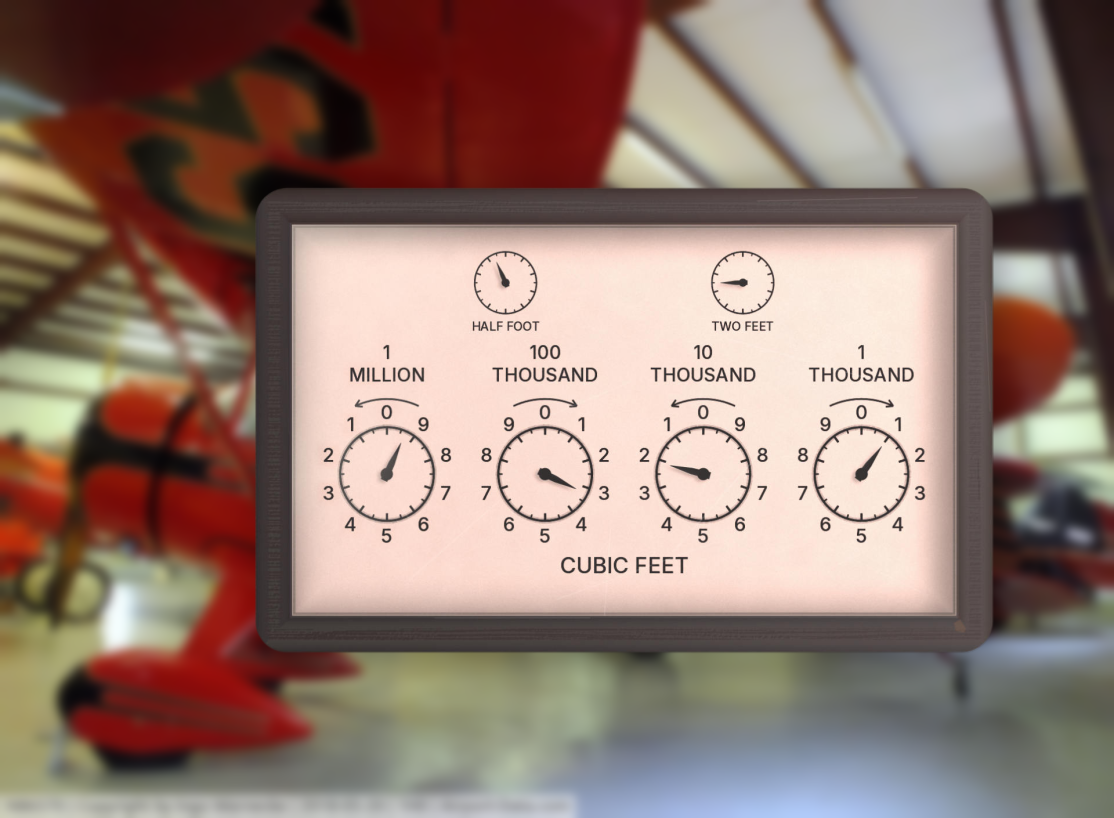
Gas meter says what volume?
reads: 932100 ft³
